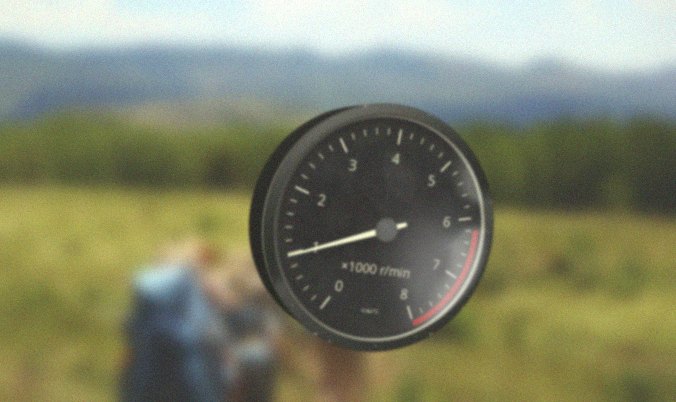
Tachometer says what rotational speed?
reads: 1000 rpm
